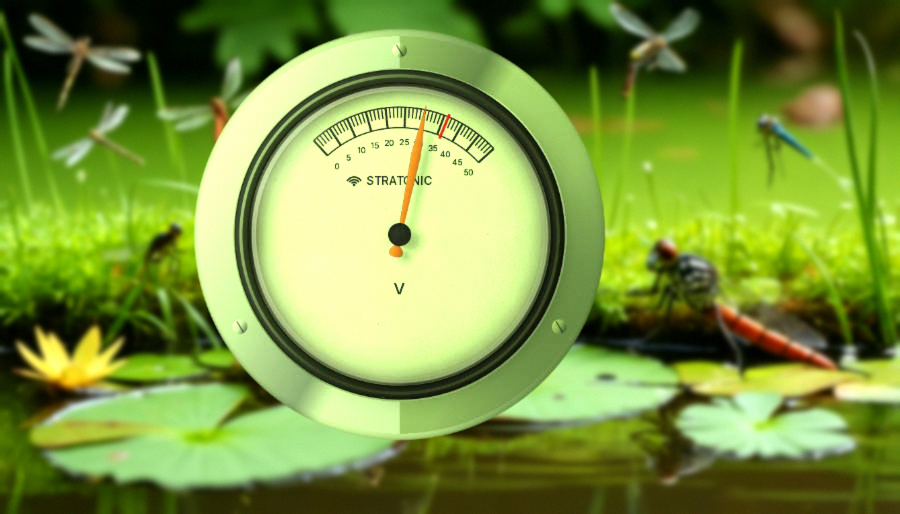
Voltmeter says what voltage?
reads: 30 V
